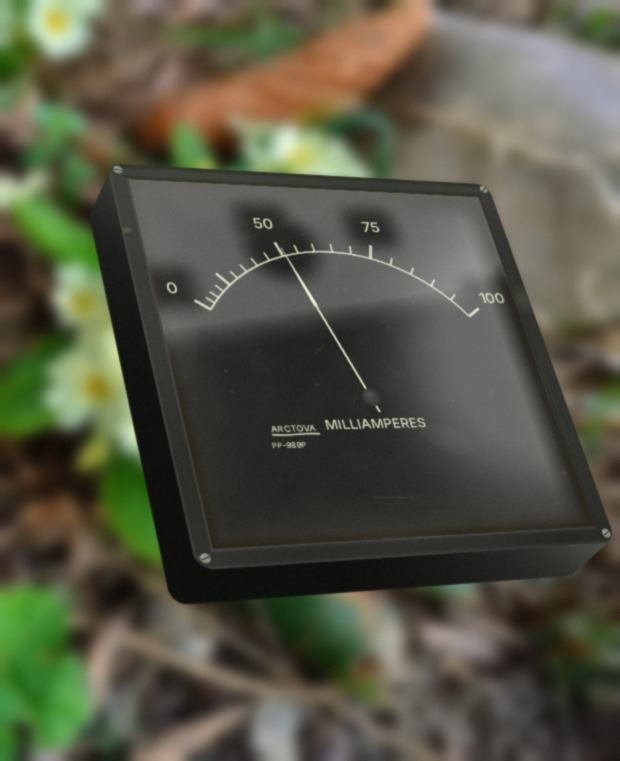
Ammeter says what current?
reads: 50 mA
